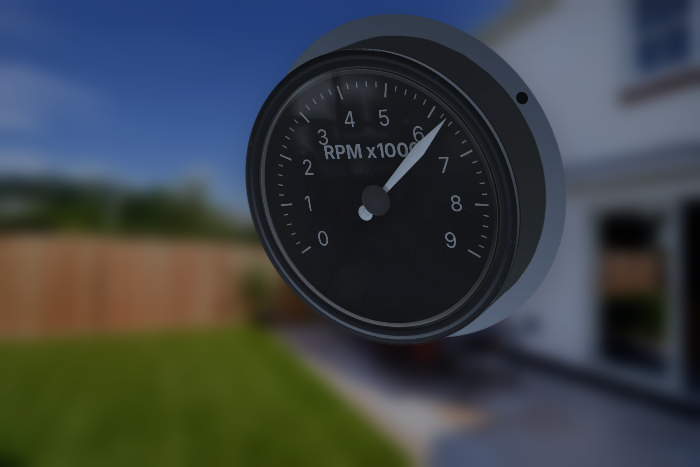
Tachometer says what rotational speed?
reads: 6300 rpm
